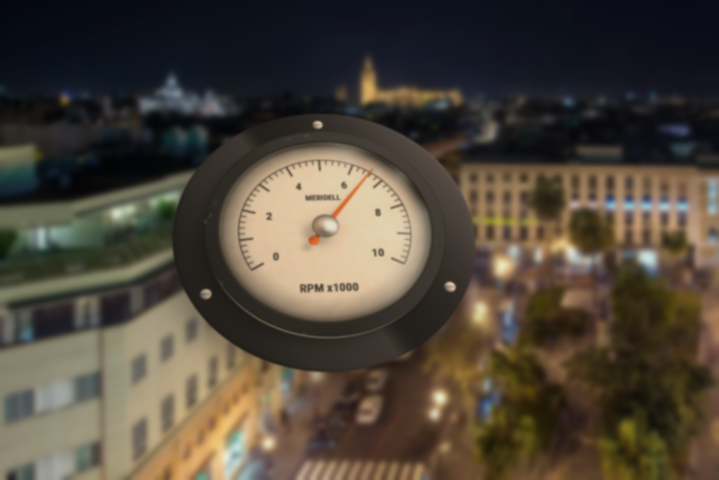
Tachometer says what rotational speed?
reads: 6600 rpm
